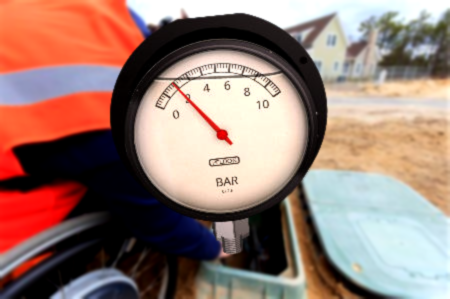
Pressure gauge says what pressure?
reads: 2 bar
